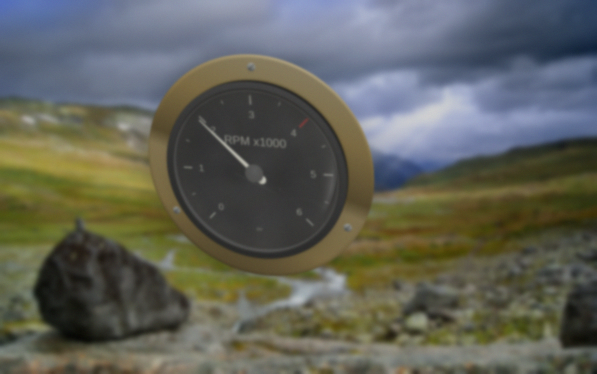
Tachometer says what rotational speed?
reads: 2000 rpm
